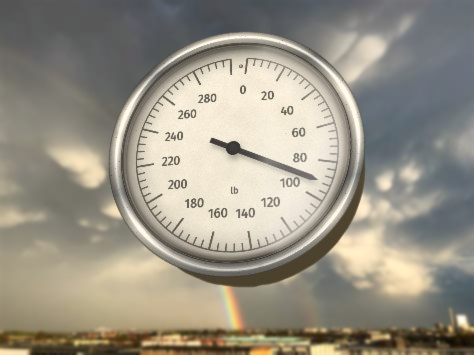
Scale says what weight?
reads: 92 lb
